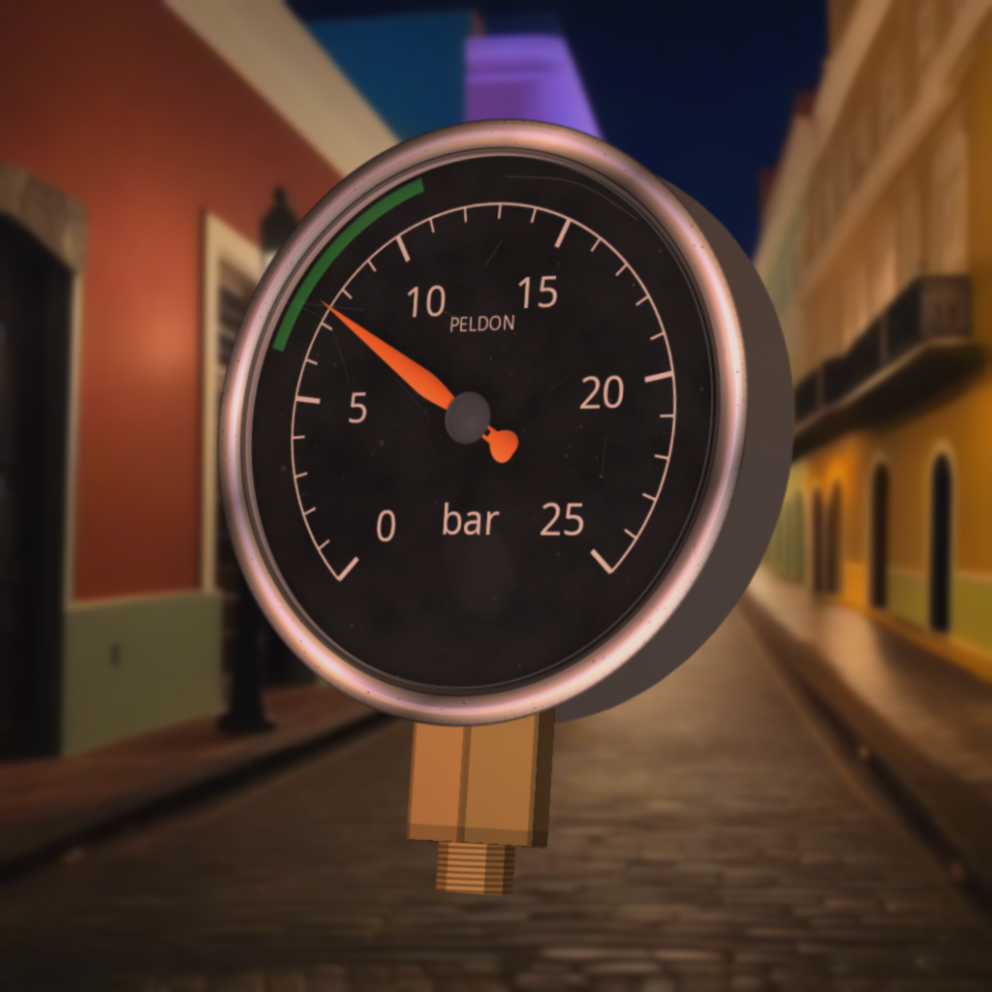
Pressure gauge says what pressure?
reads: 7.5 bar
